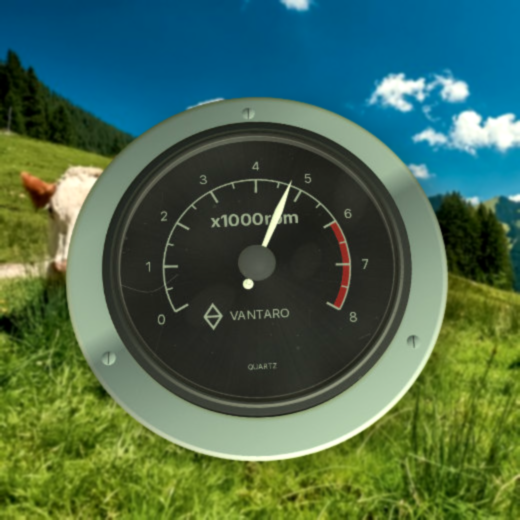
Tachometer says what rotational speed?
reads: 4750 rpm
